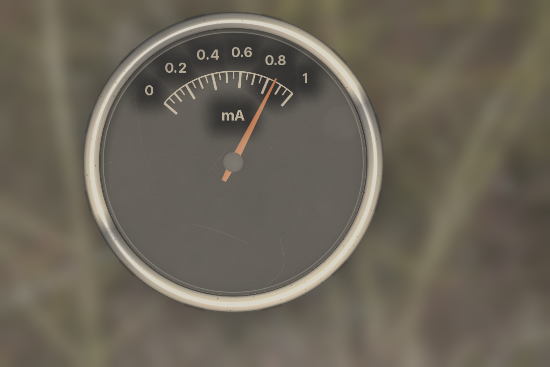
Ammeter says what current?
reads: 0.85 mA
